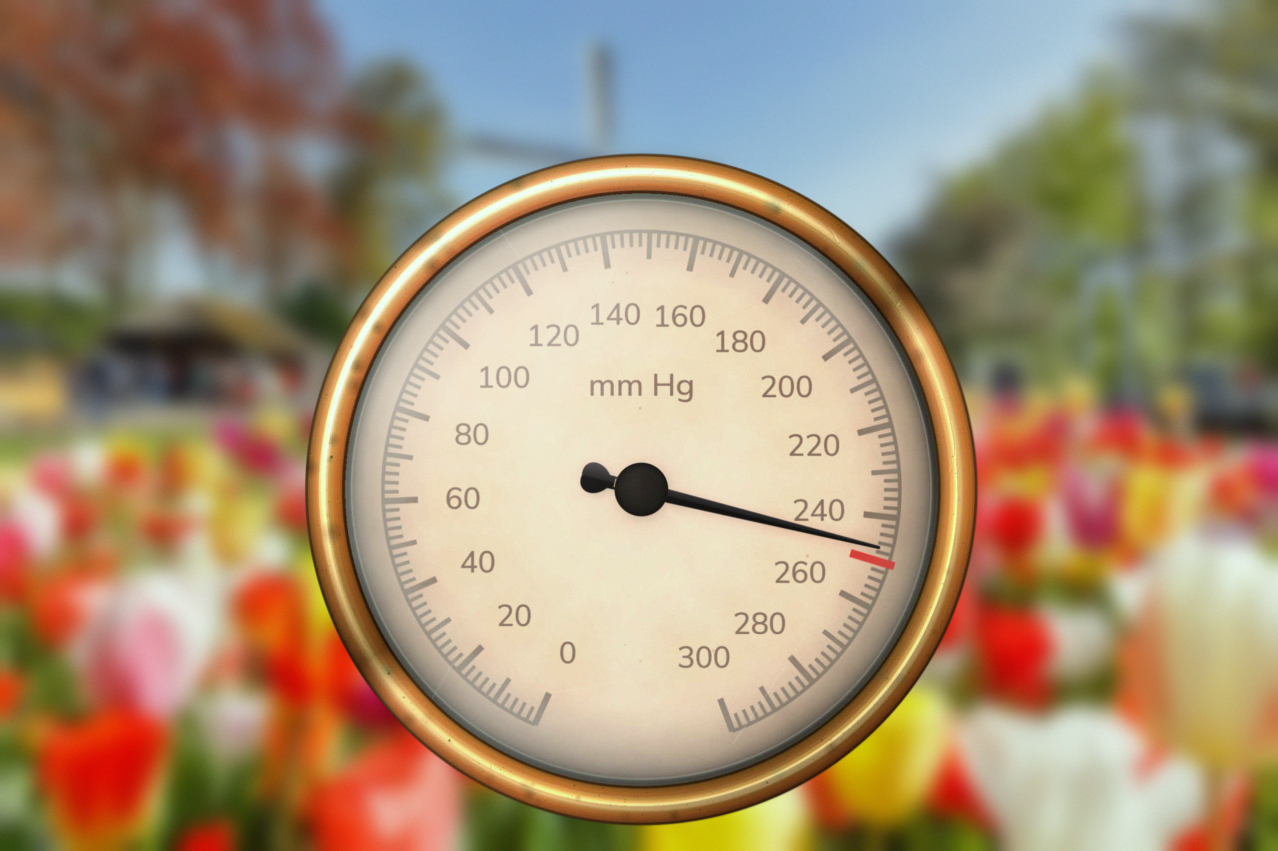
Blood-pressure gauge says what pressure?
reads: 247 mmHg
